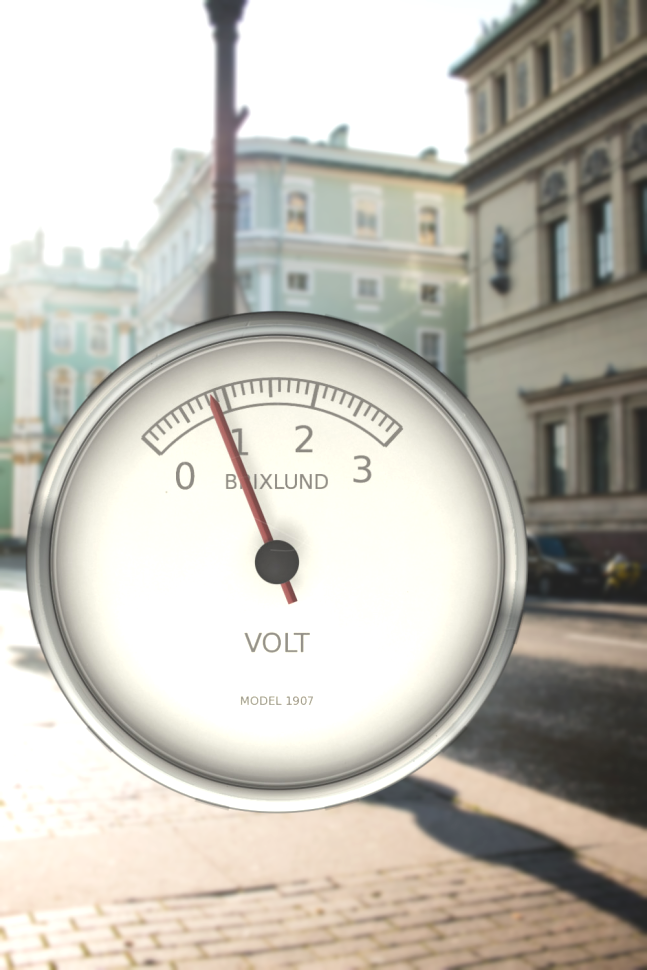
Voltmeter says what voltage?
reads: 0.85 V
